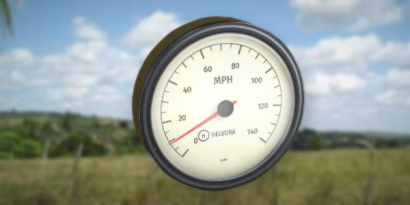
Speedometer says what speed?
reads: 10 mph
